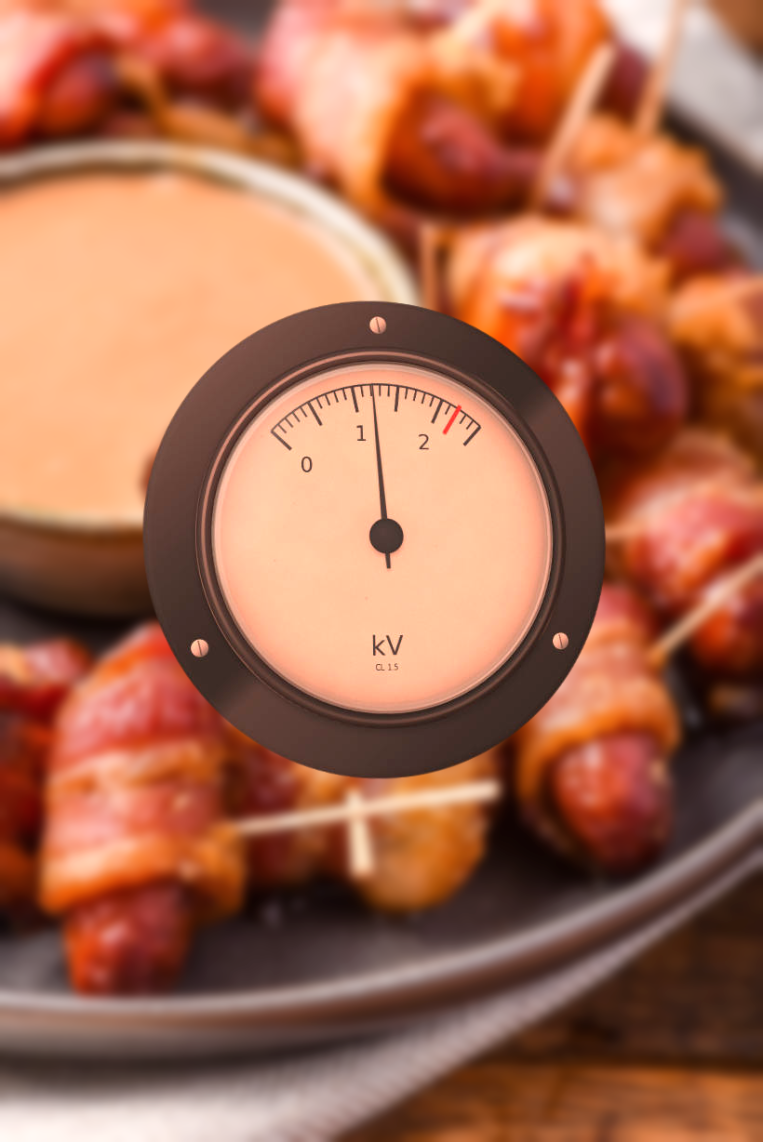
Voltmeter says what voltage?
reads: 1.2 kV
